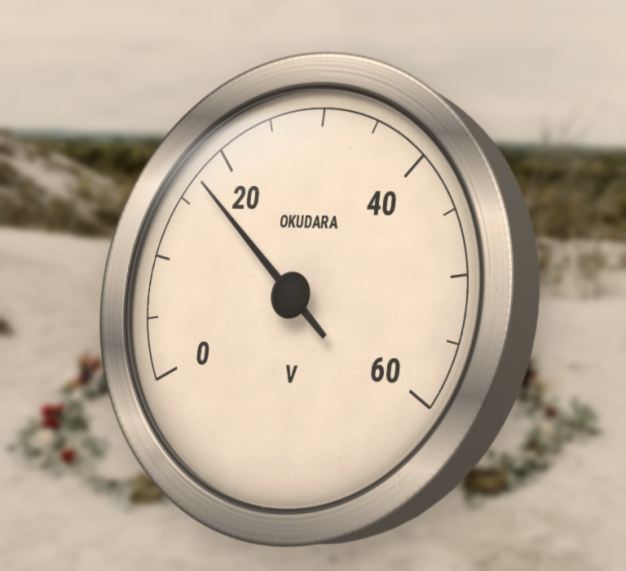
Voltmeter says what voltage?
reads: 17.5 V
